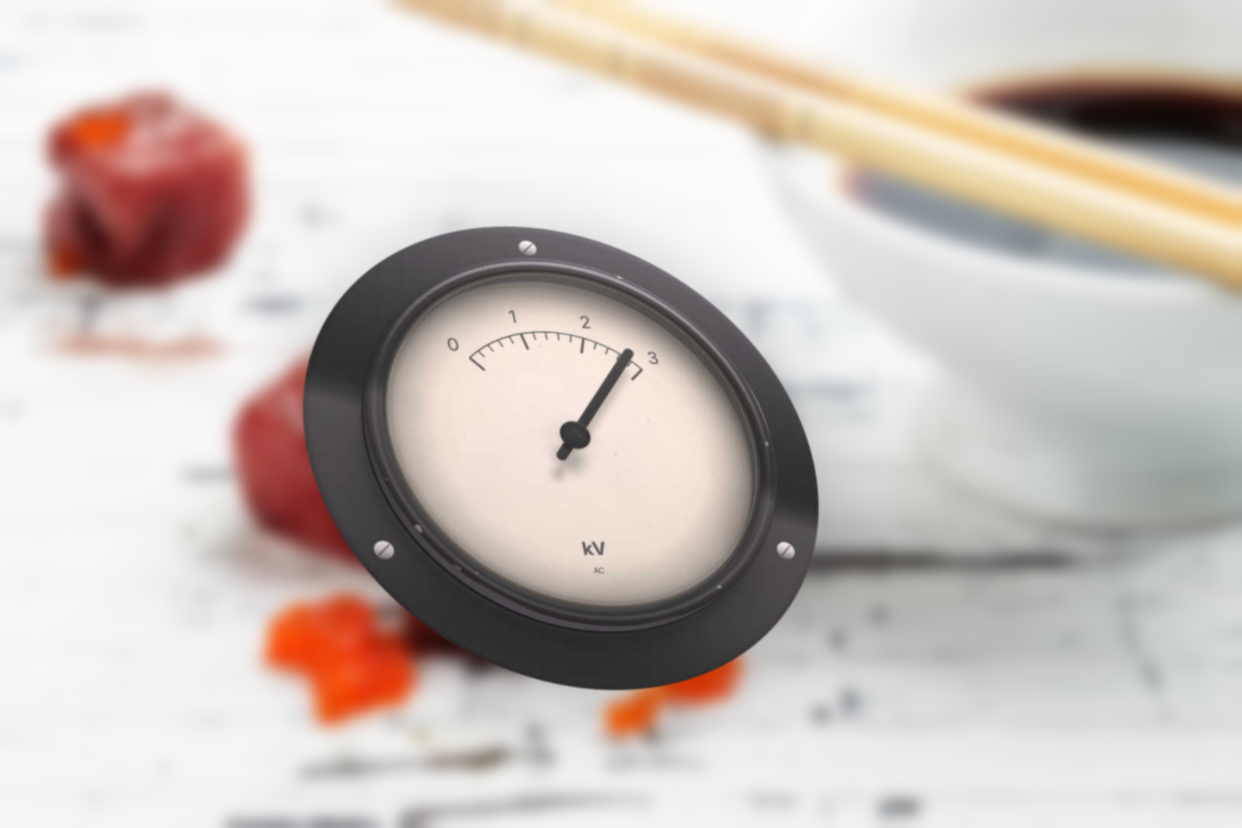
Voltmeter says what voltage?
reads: 2.7 kV
